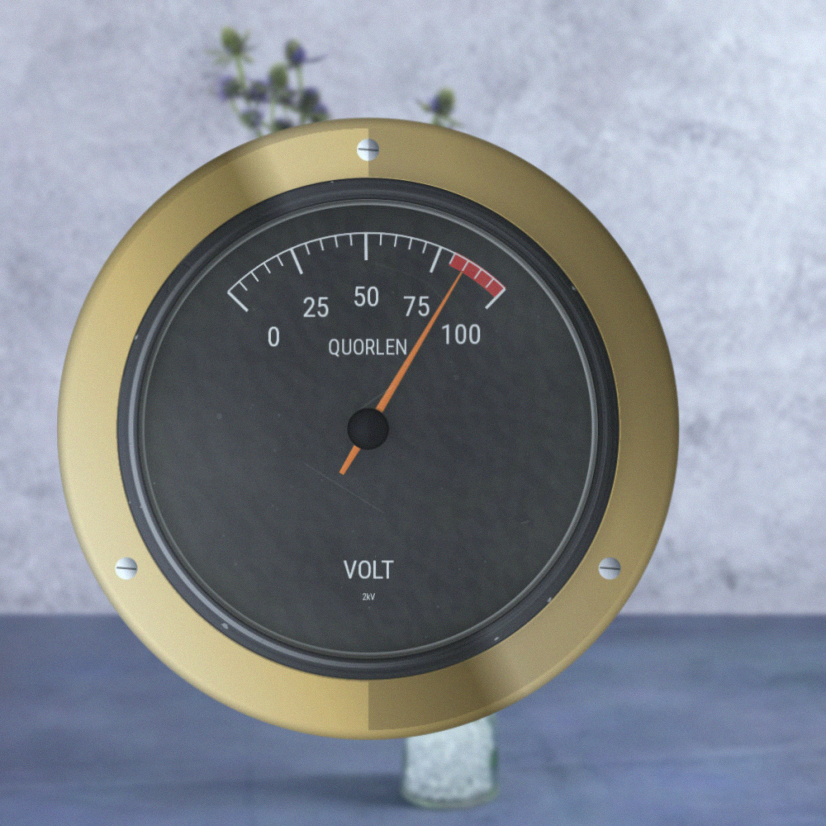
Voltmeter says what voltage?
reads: 85 V
